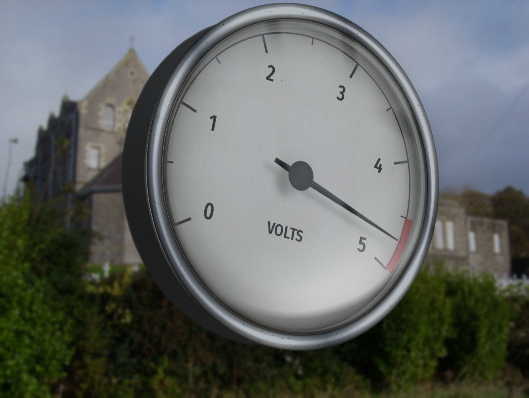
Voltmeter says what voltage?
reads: 4.75 V
